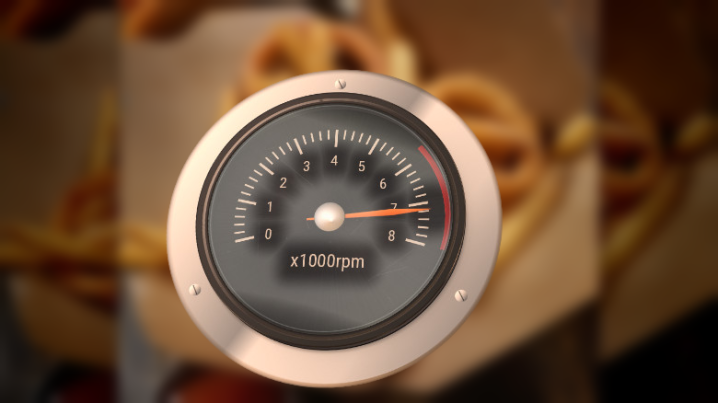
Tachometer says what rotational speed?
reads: 7200 rpm
